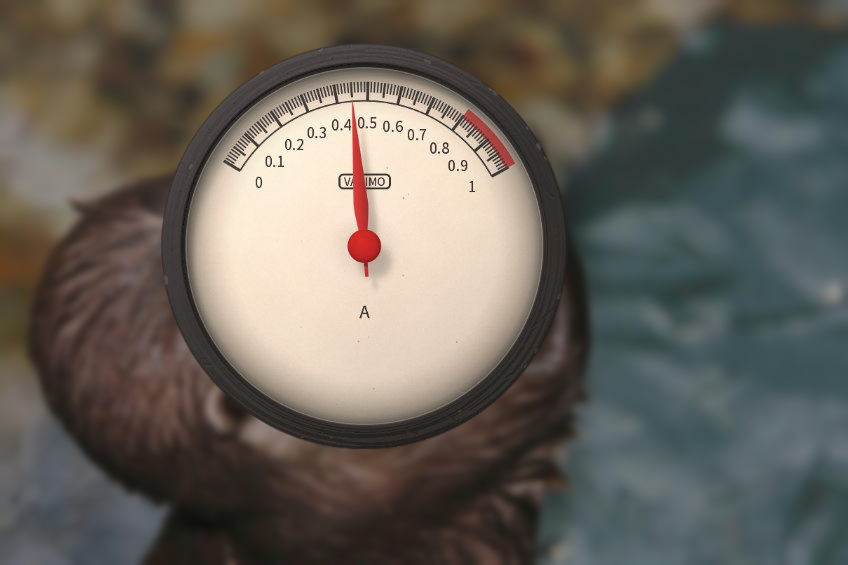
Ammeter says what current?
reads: 0.45 A
